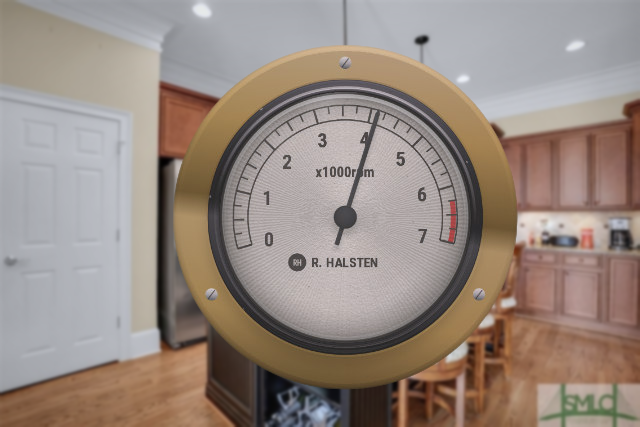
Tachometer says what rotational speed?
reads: 4125 rpm
